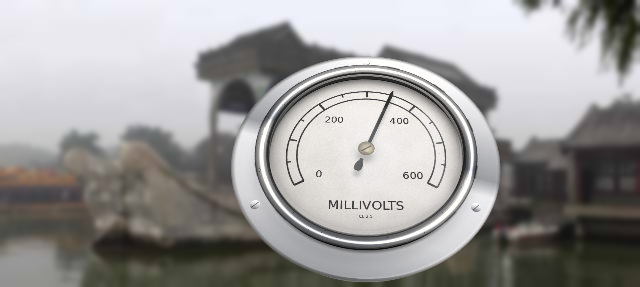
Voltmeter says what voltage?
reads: 350 mV
